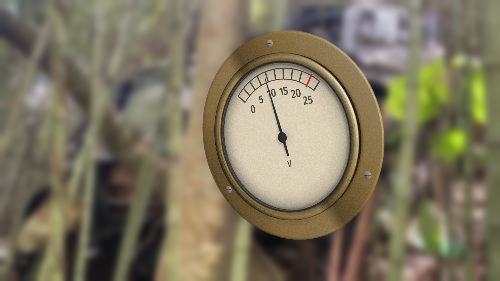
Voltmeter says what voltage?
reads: 10 V
